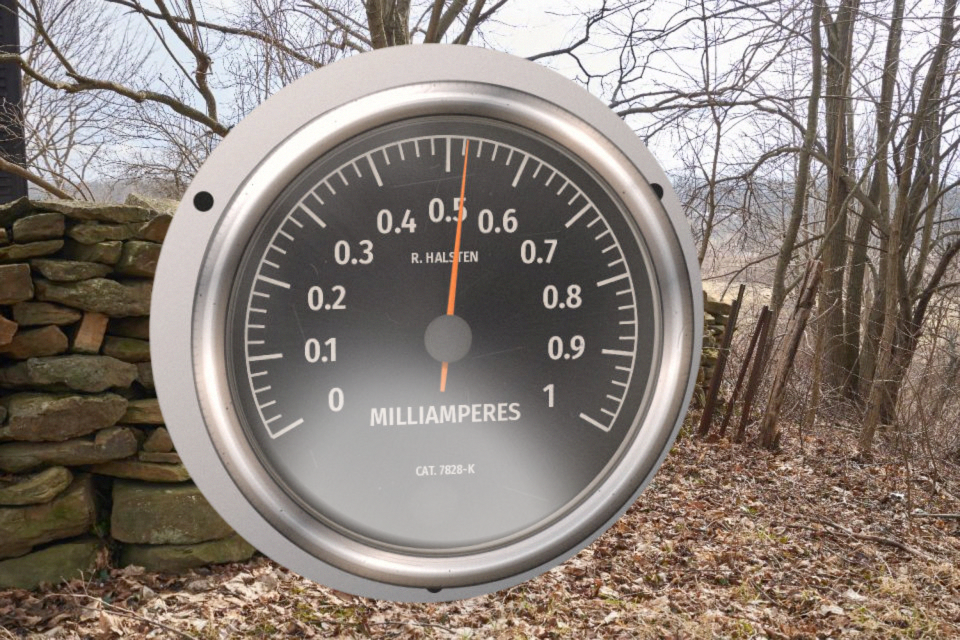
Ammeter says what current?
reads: 0.52 mA
